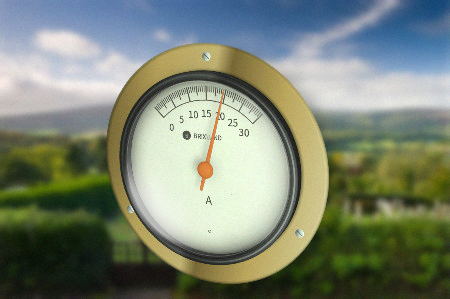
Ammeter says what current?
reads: 20 A
